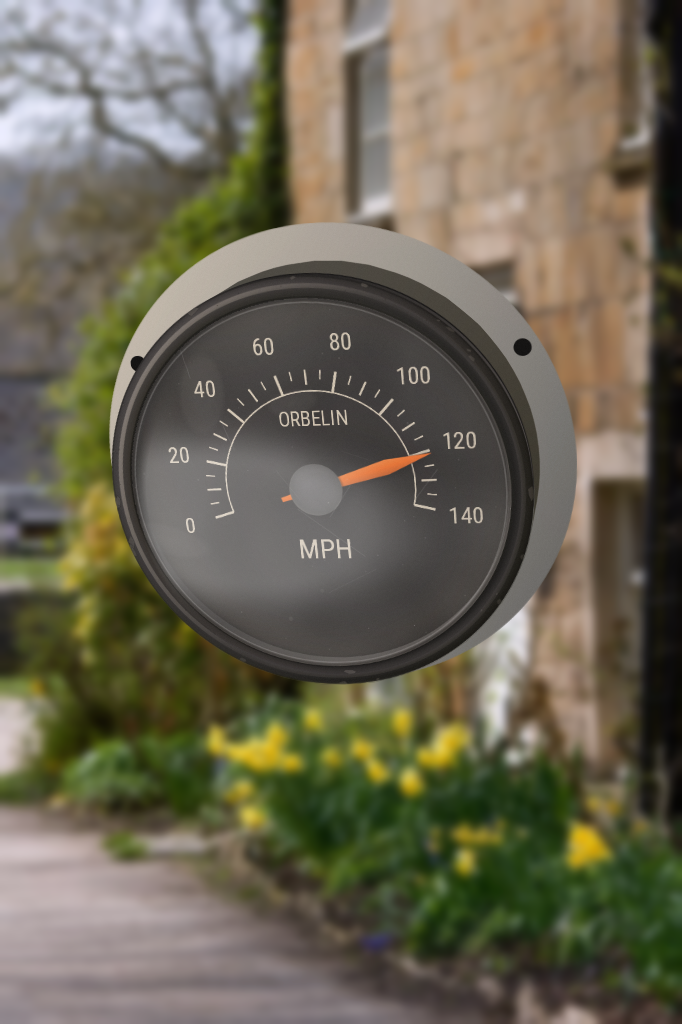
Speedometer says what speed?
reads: 120 mph
